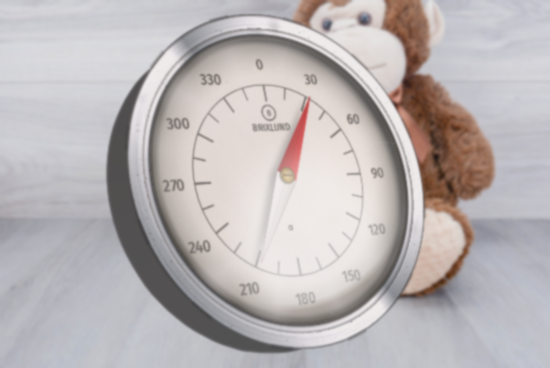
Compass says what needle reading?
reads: 30 °
